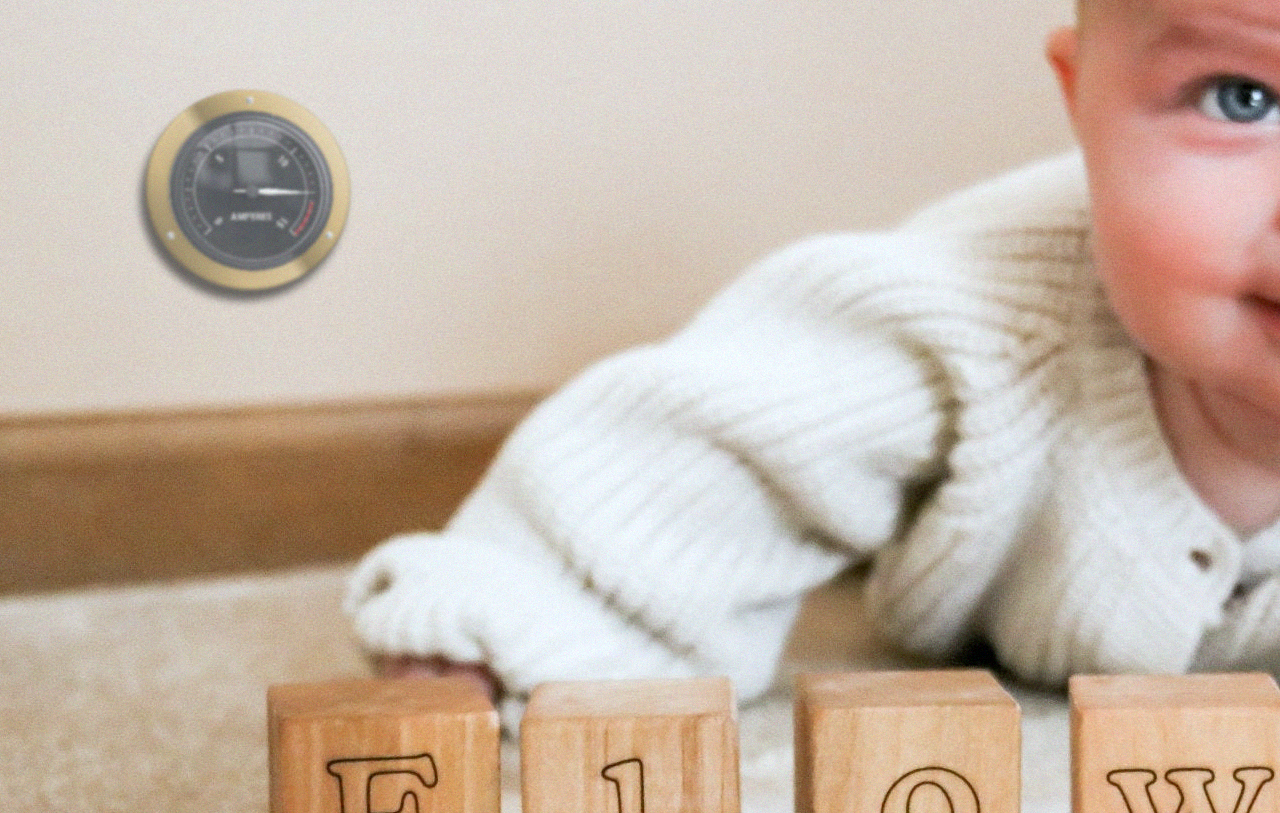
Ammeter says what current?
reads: 12.5 A
